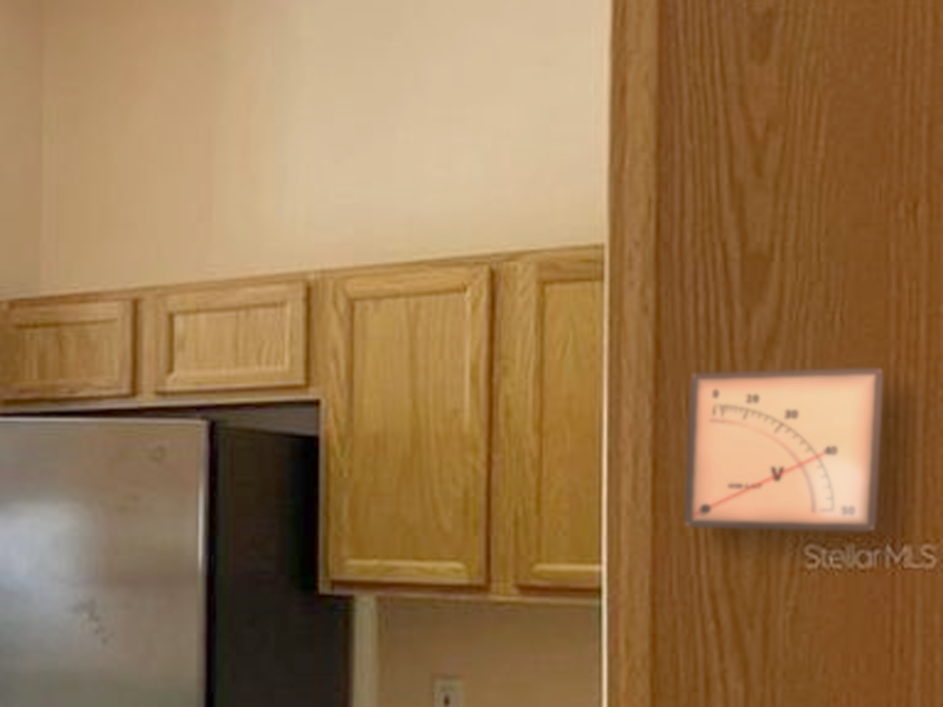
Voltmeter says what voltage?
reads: 40 V
